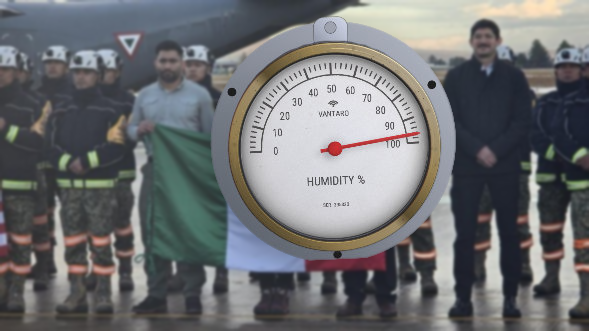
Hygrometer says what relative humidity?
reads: 96 %
